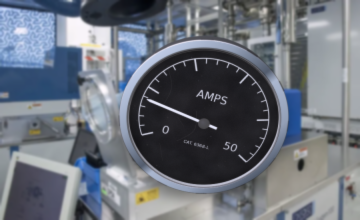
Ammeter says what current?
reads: 8 A
